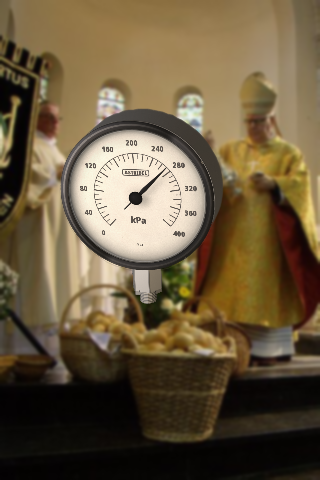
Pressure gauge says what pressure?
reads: 270 kPa
